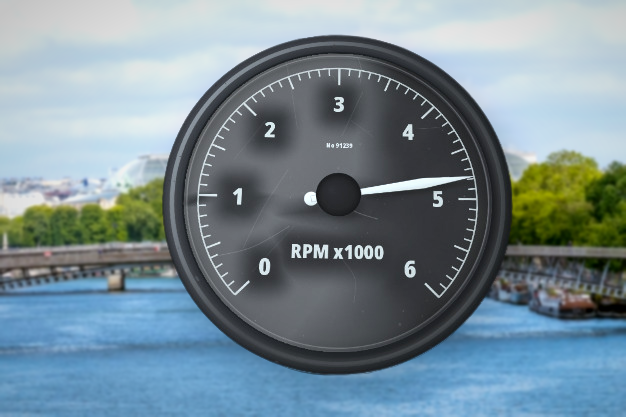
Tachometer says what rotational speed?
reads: 4800 rpm
